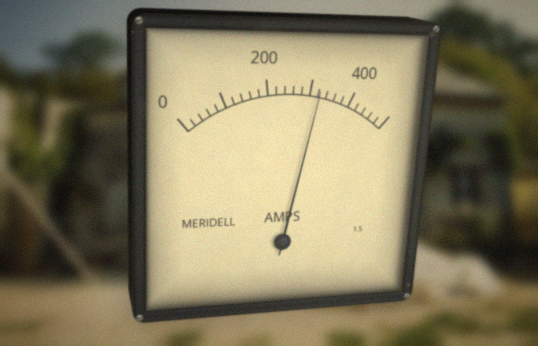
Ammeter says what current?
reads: 320 A
